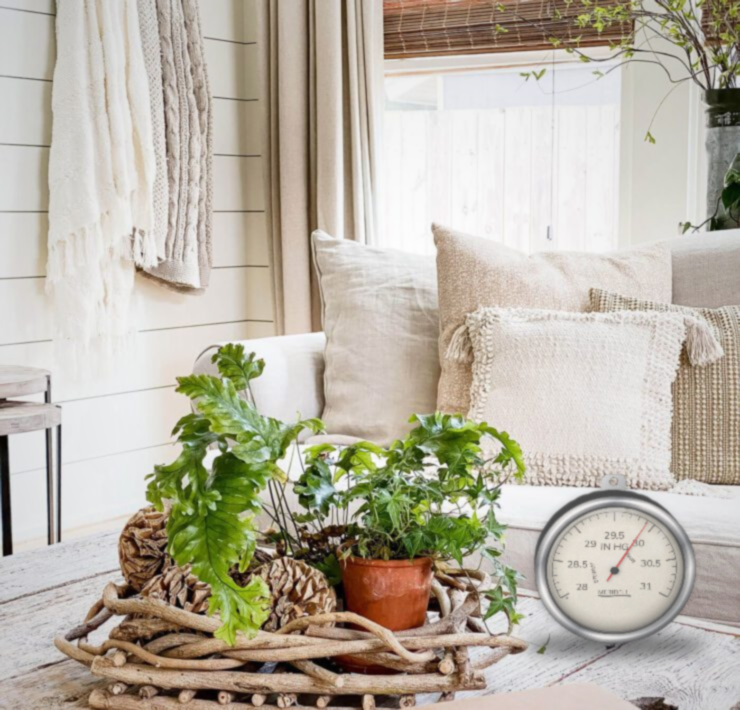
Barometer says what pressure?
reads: 29.9 inHg
